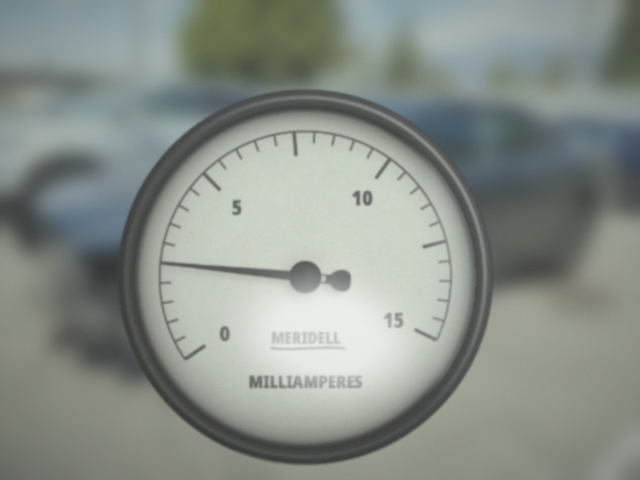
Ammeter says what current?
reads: 2.5 mA
